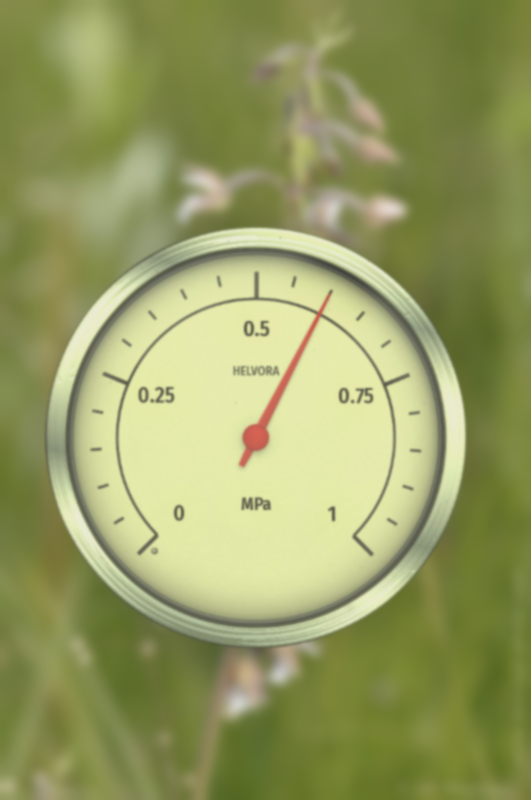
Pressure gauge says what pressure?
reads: 0.6 MPa
